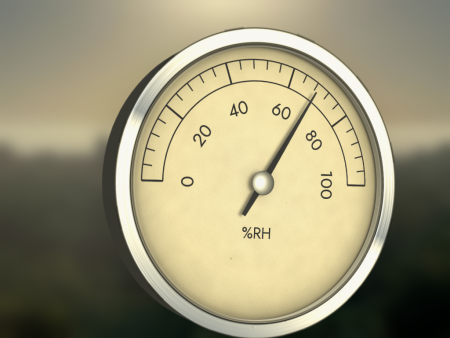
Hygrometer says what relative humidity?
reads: 68 %
